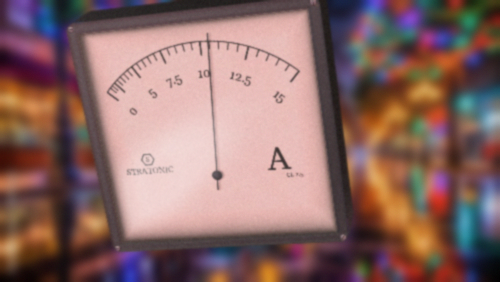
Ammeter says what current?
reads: 10.5 A
